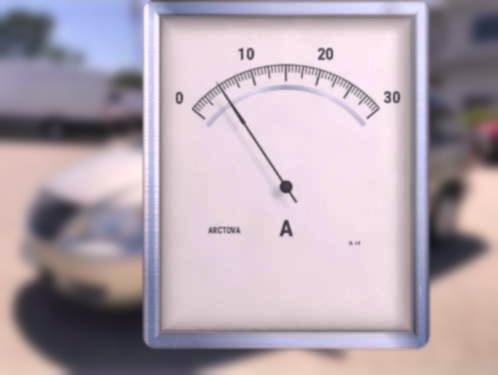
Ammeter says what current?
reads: 5 A
